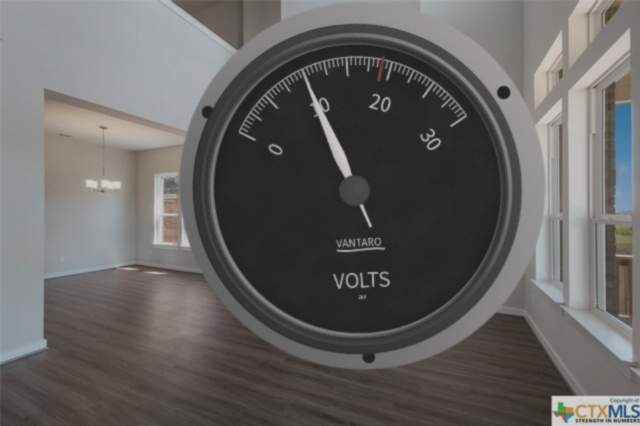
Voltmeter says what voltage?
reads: 10 V
